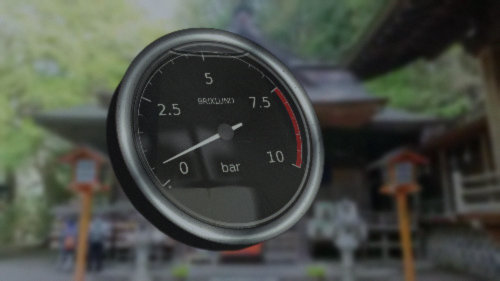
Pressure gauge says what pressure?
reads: 0.5 bar
